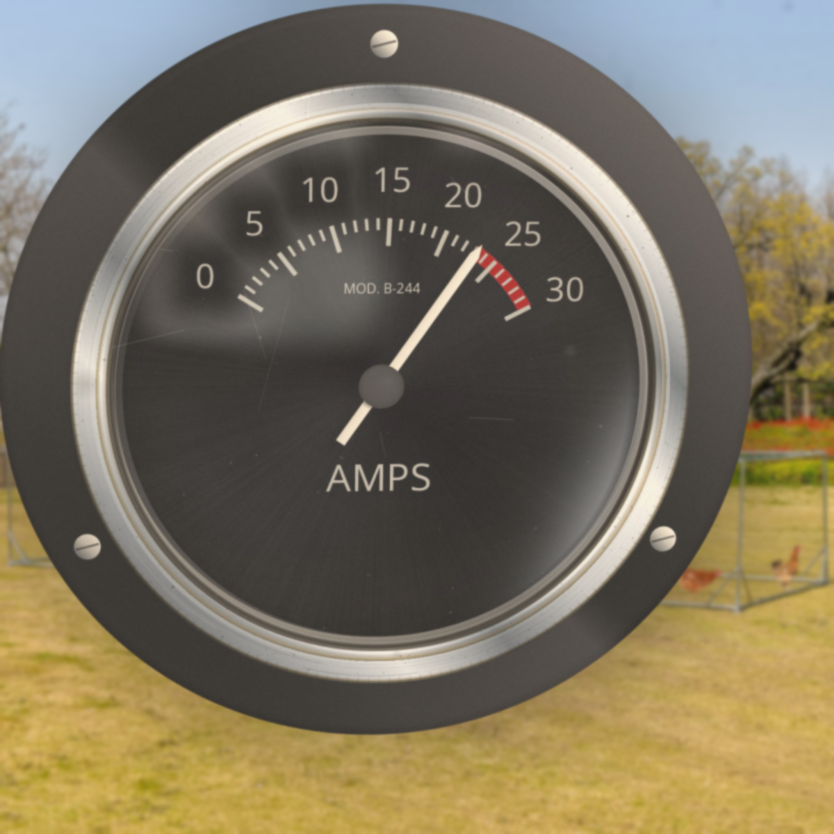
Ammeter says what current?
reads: 23 A
